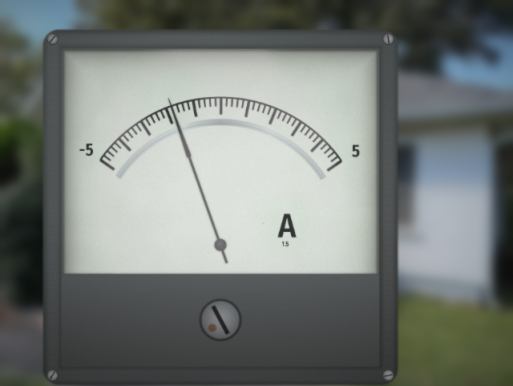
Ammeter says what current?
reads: -1.8 A
